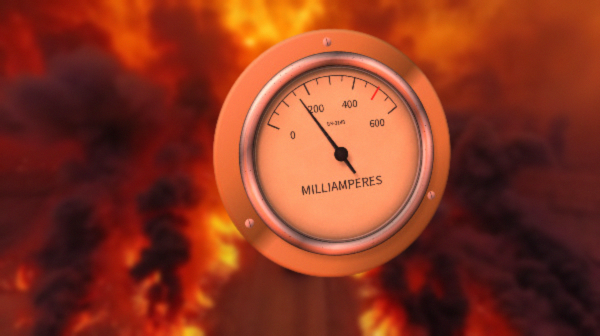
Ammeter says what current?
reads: 150 mA
